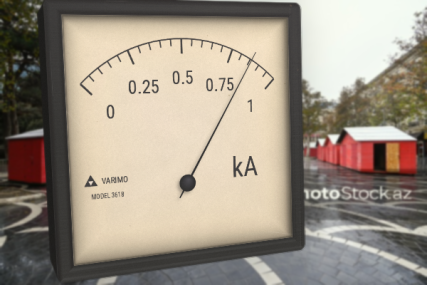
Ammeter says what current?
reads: 0.85 kA
